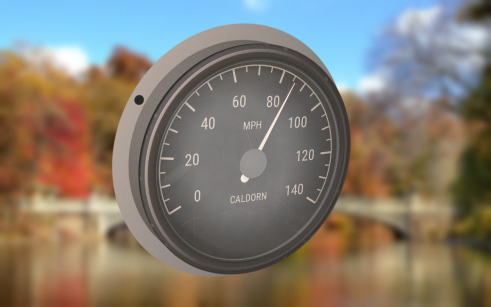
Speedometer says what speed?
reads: 85 mph
